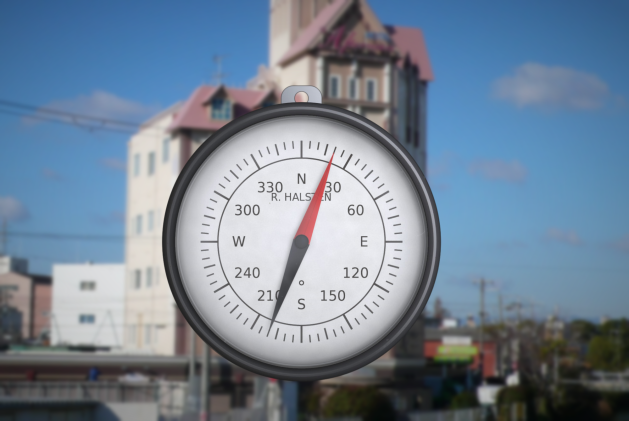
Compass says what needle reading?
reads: 20 °
